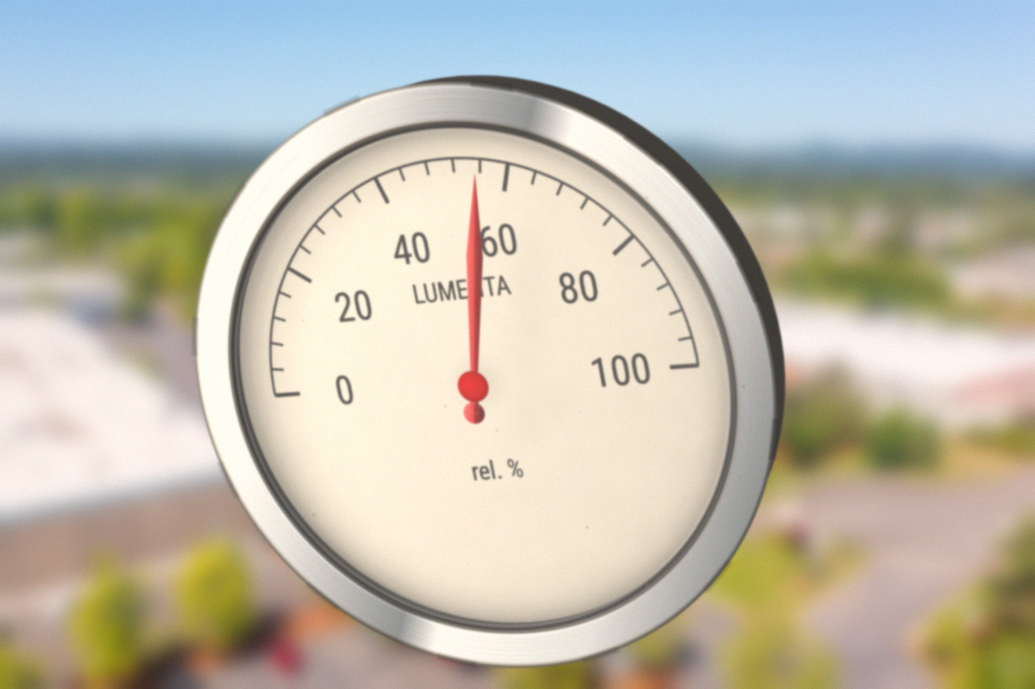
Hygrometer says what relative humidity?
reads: 56 %
